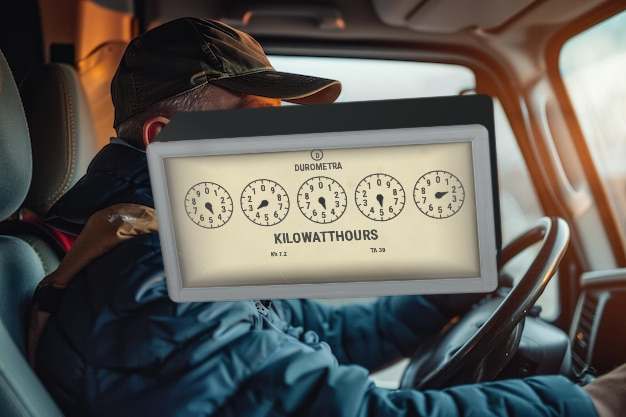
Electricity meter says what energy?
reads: 43452 kWh
